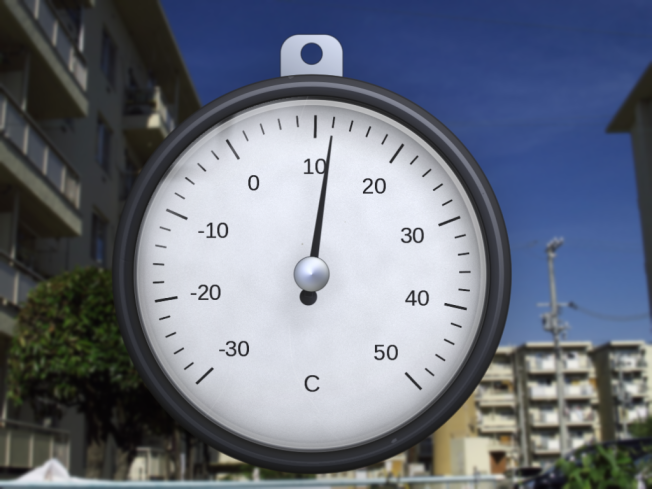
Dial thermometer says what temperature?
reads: 12 °C
